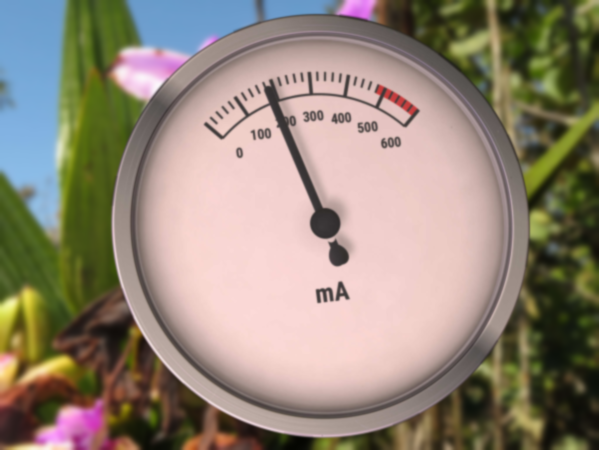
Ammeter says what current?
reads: 180 mA
